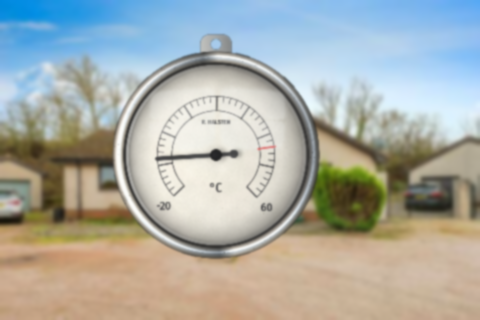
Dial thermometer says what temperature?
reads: -8 °C
